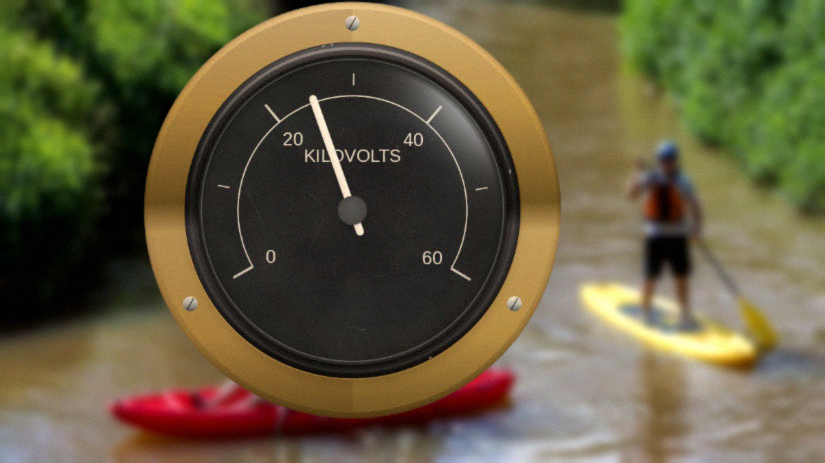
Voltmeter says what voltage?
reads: 25 kV
